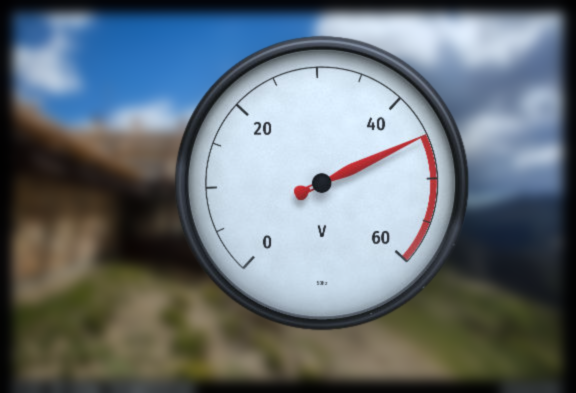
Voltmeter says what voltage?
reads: 45 V
